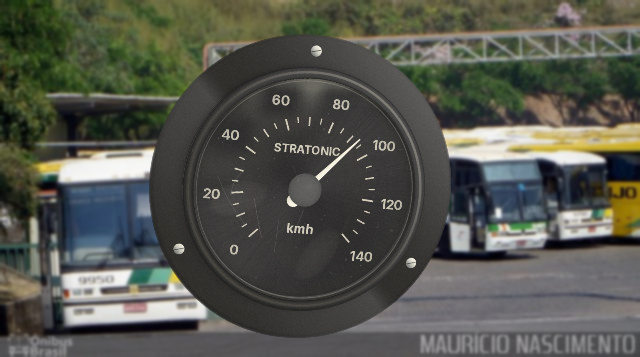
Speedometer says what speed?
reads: 92.5 km/h
